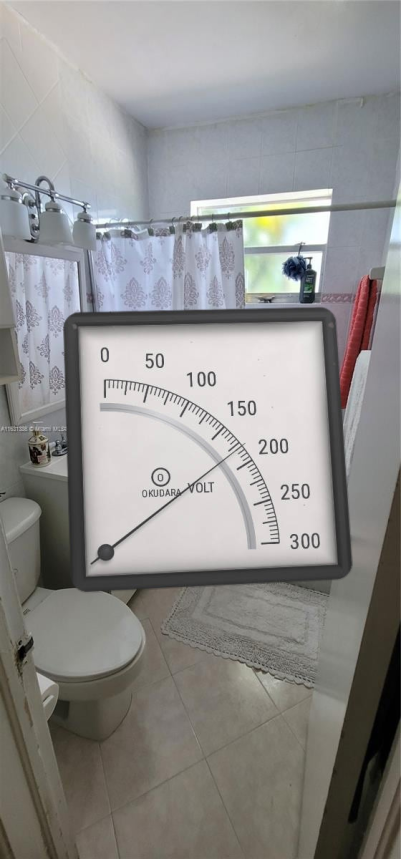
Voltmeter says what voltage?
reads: 180 V
